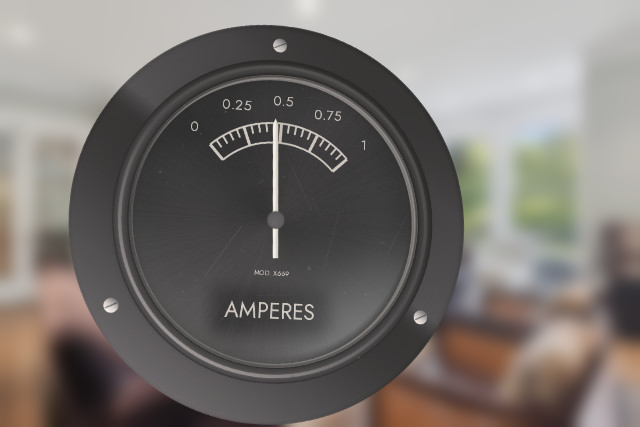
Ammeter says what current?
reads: 0.45 A
